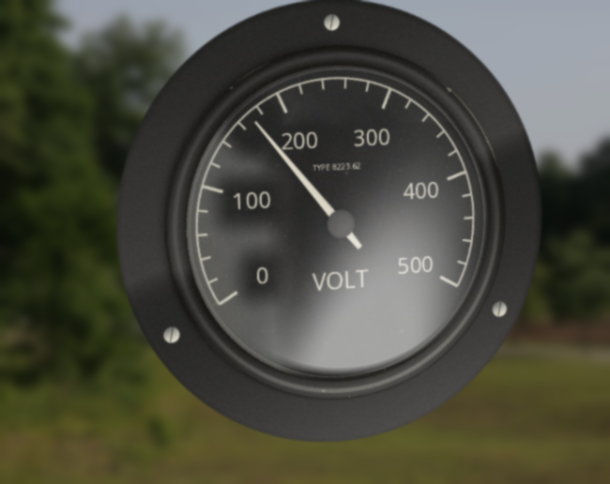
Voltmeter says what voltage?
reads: 170 V
